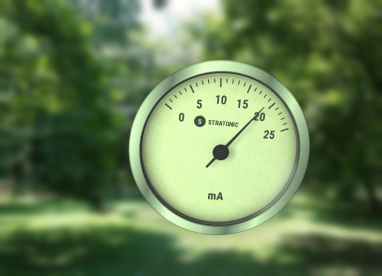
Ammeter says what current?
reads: 19 mA
